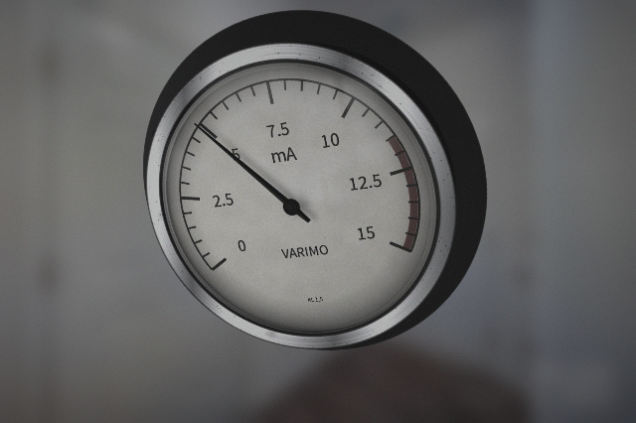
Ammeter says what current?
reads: 5 mA
